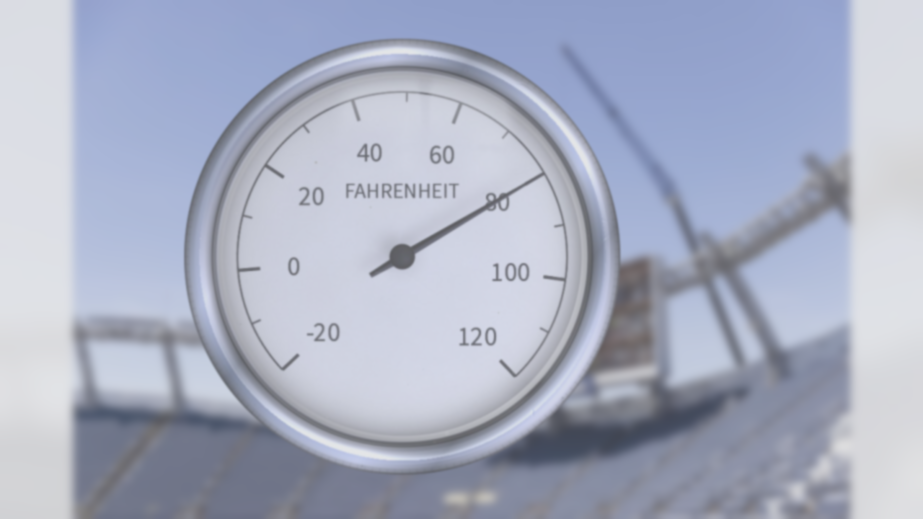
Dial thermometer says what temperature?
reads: 80 °F
